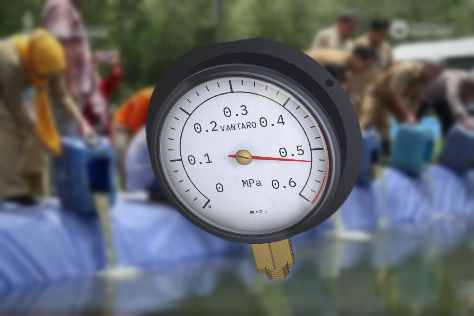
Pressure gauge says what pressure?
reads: 0.52 MPa
